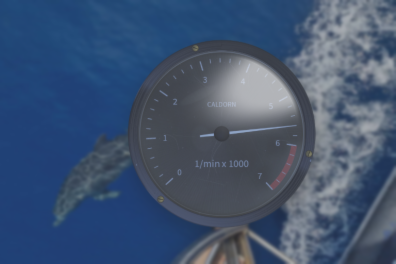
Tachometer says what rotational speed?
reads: 5600 rpm
